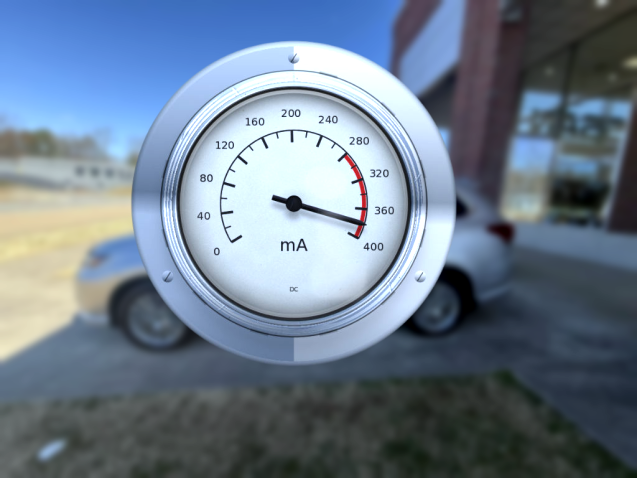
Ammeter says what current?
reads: 380 mA
